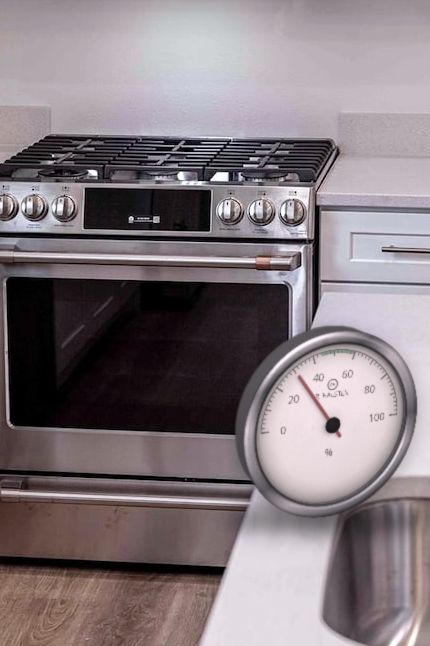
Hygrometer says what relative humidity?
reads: 30 %
